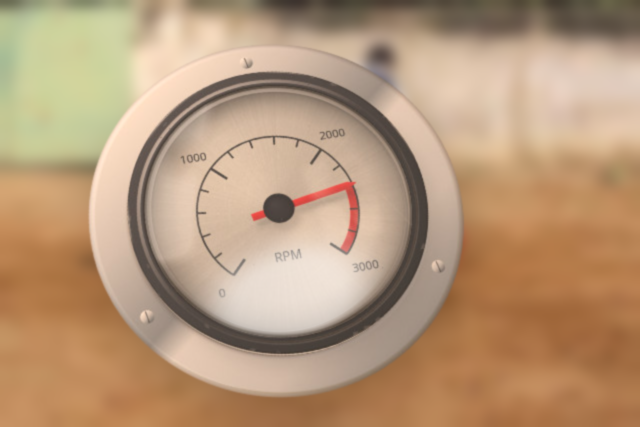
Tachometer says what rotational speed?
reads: 2400 rpm
